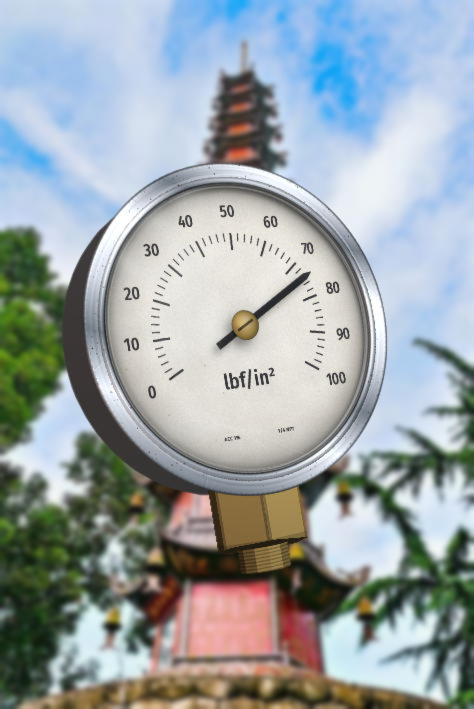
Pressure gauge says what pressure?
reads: 74 psi
